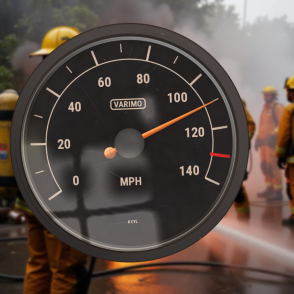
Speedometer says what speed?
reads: 110 mph
